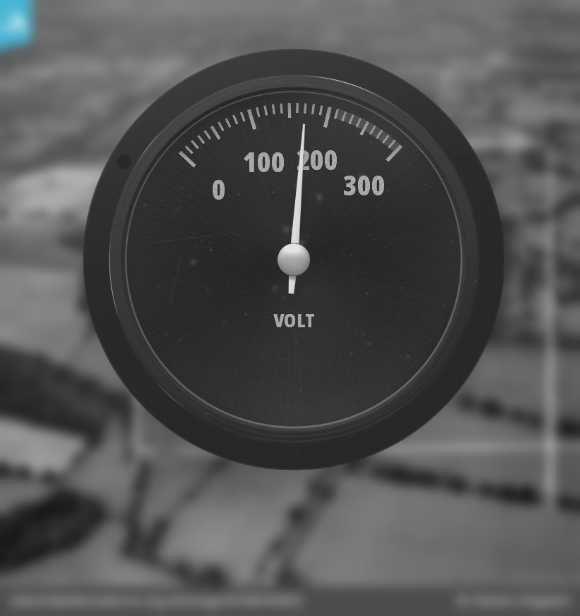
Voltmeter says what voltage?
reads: 170 V
